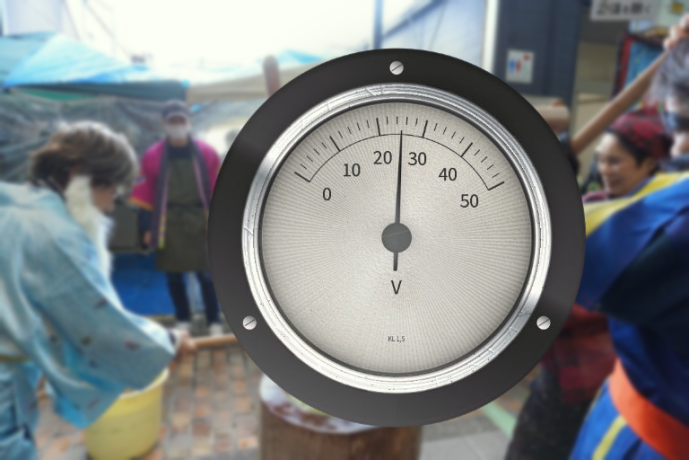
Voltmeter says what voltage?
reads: 25 V
